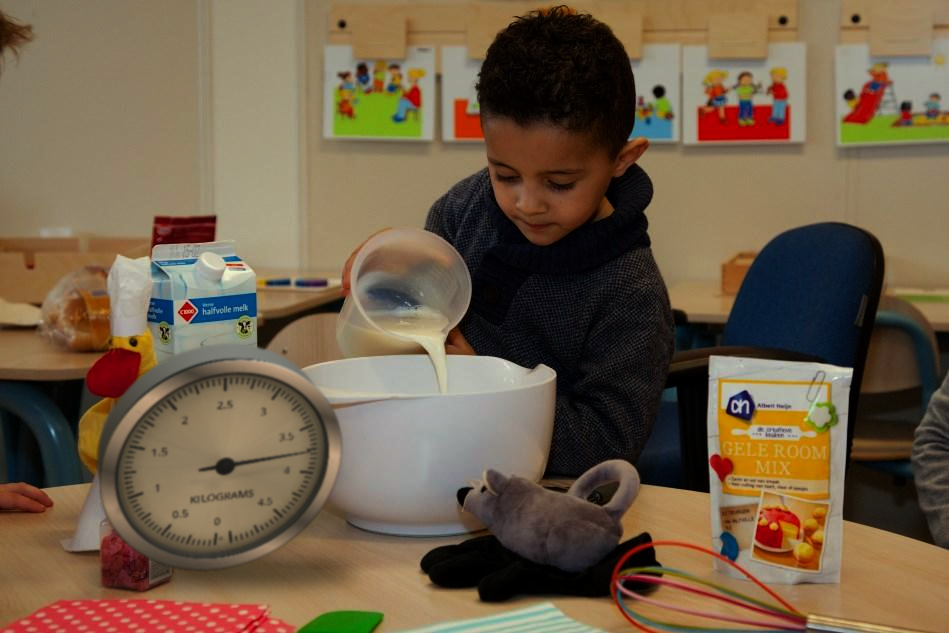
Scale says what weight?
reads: 3.75 kg
